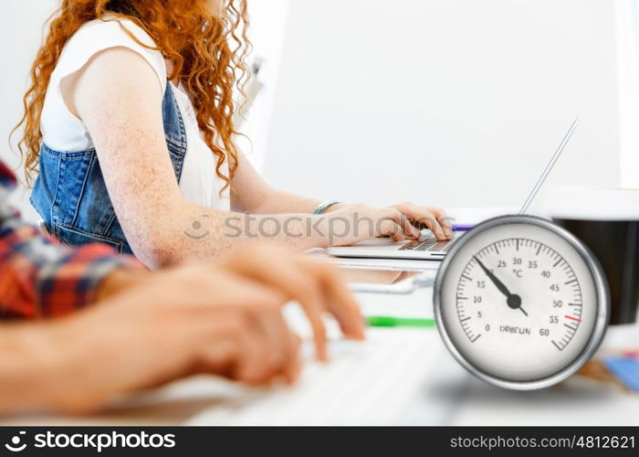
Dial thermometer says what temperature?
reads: 20 °C
